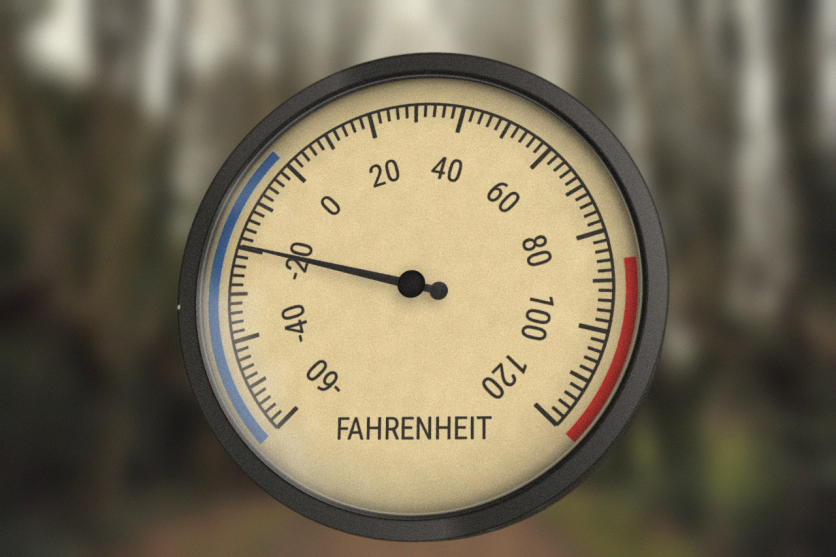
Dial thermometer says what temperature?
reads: -20 °F
